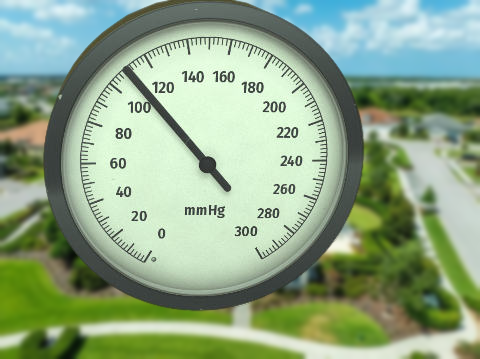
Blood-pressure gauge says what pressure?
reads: 110 mmHg
